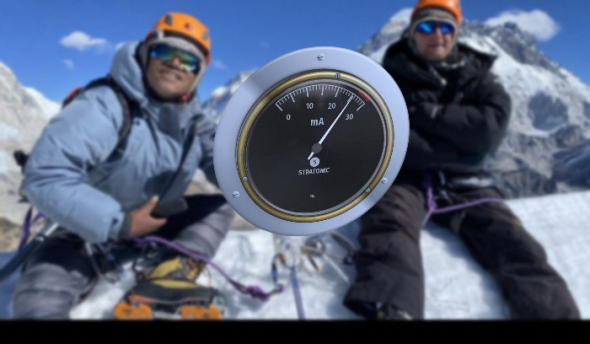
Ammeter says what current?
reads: 25 mA
